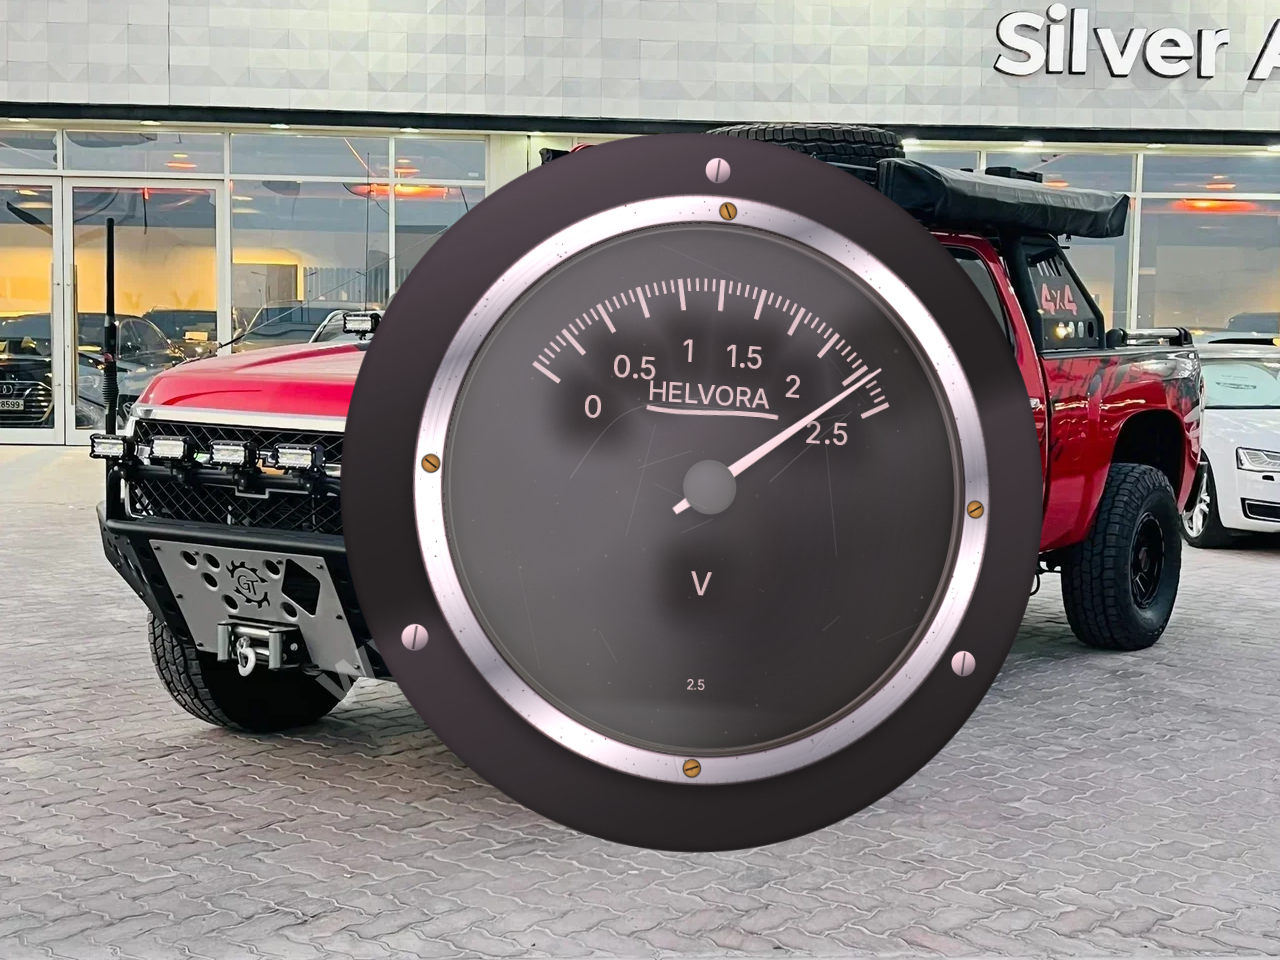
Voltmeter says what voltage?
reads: 2.3 V
